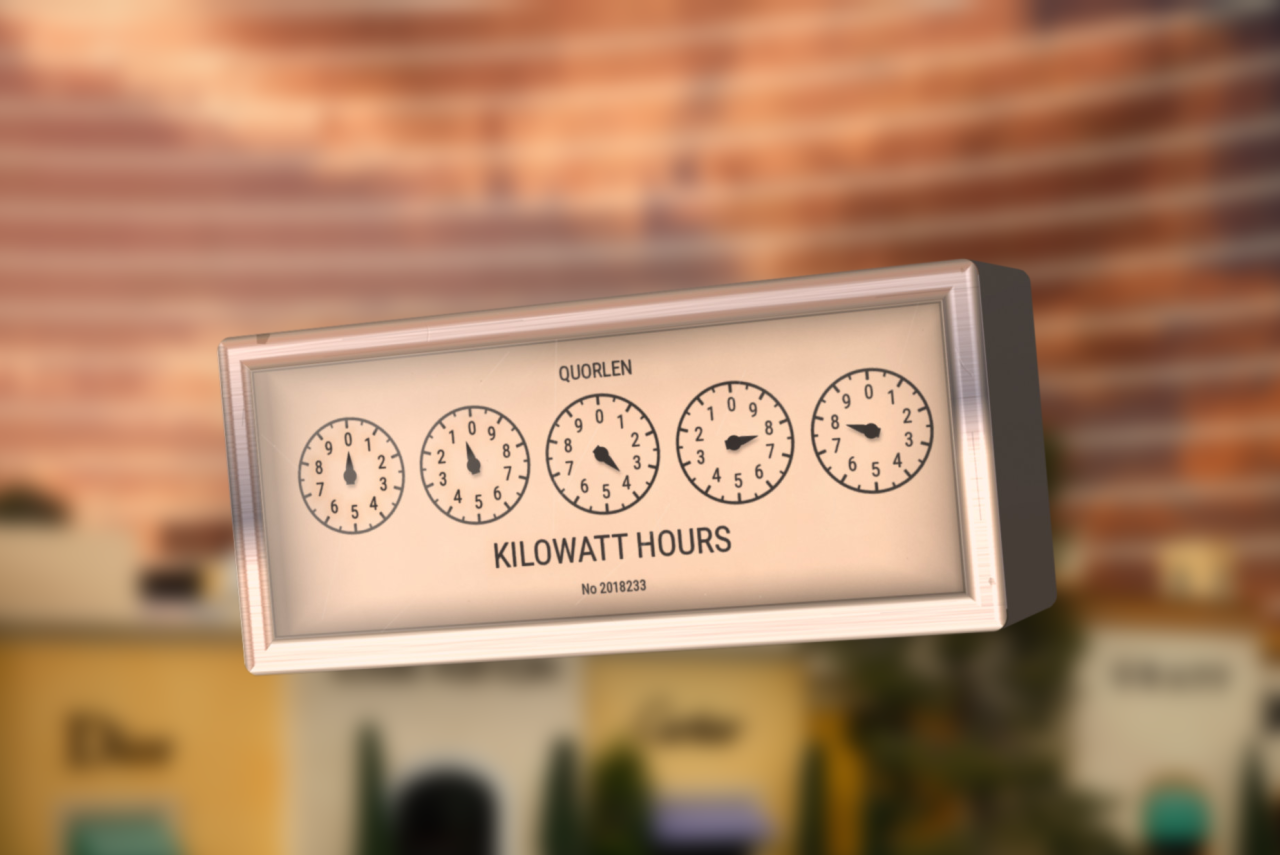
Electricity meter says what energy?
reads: 378 kWh
